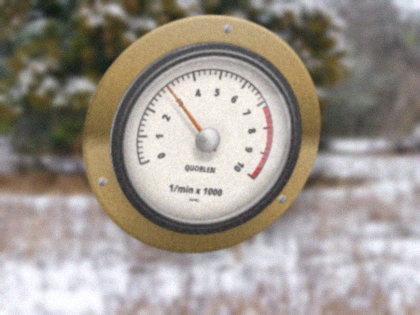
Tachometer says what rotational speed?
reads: 3000 rpm
